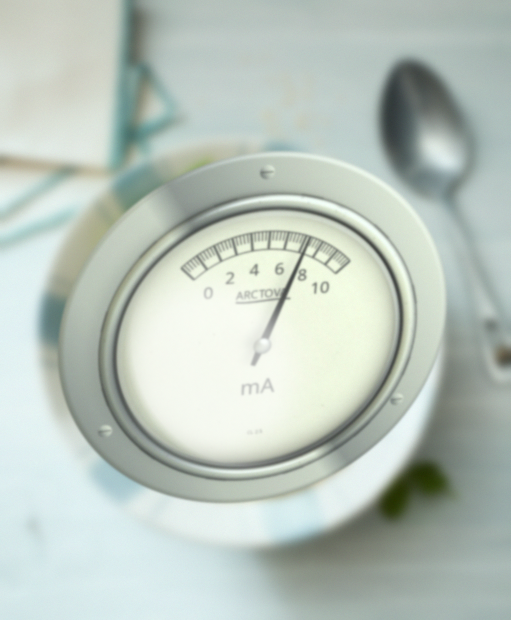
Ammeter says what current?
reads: 7 mA
